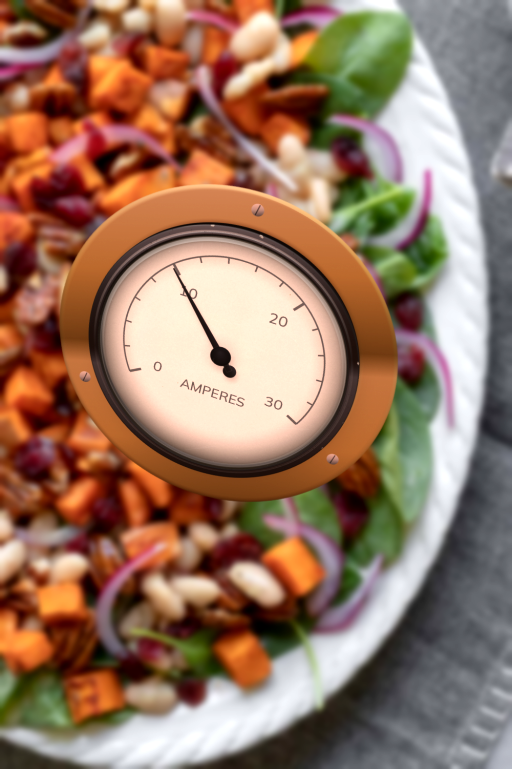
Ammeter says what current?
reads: 10 A
